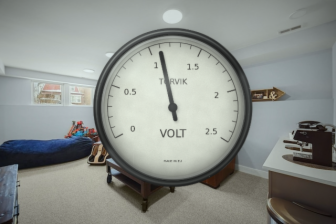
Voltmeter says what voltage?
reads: 1.1 V
